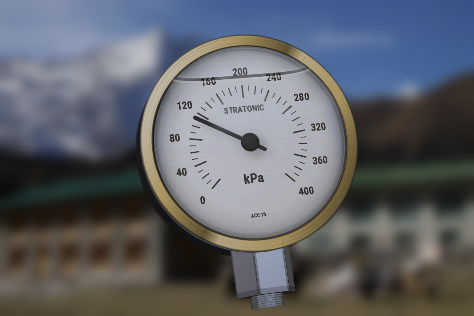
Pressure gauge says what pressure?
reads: 110 kPa
